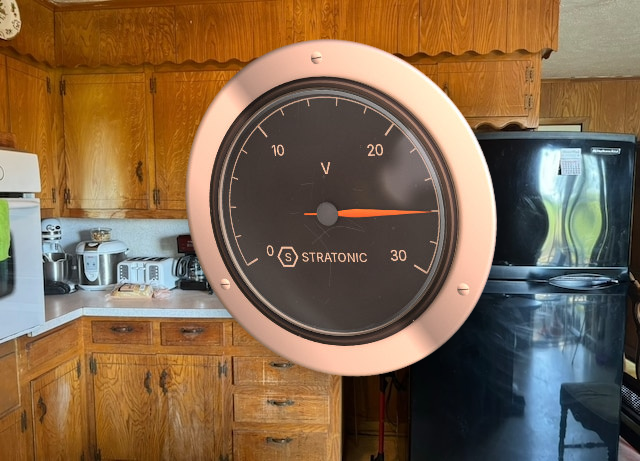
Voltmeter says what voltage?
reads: 26 V
